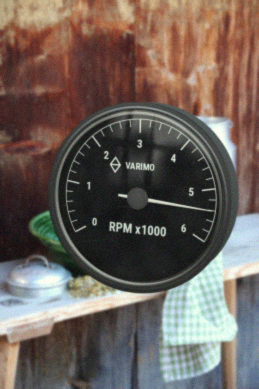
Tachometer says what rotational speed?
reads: 5400 rpm
